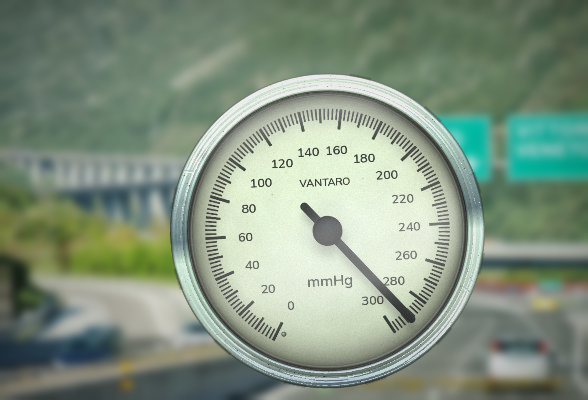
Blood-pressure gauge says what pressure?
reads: 290 mmHg
